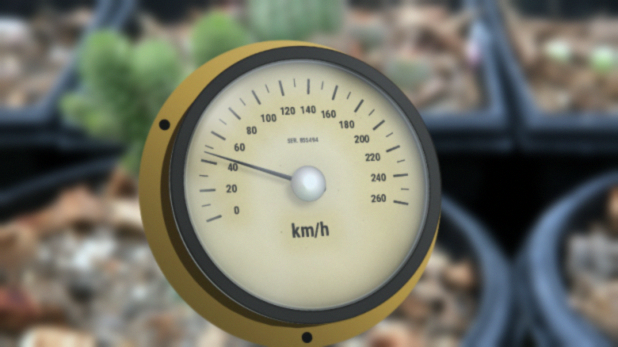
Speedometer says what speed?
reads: 45 km/h
